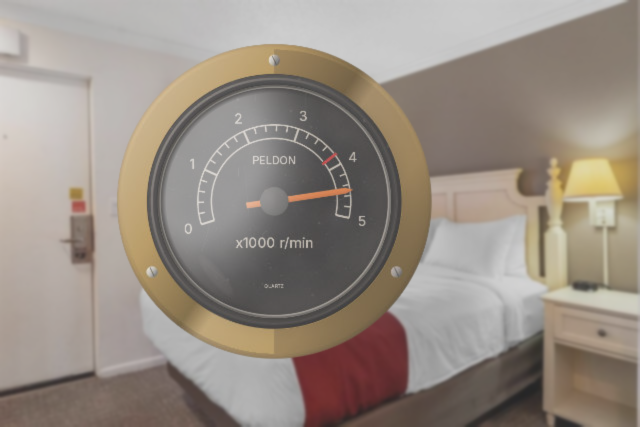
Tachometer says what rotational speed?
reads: 4500 rpm
